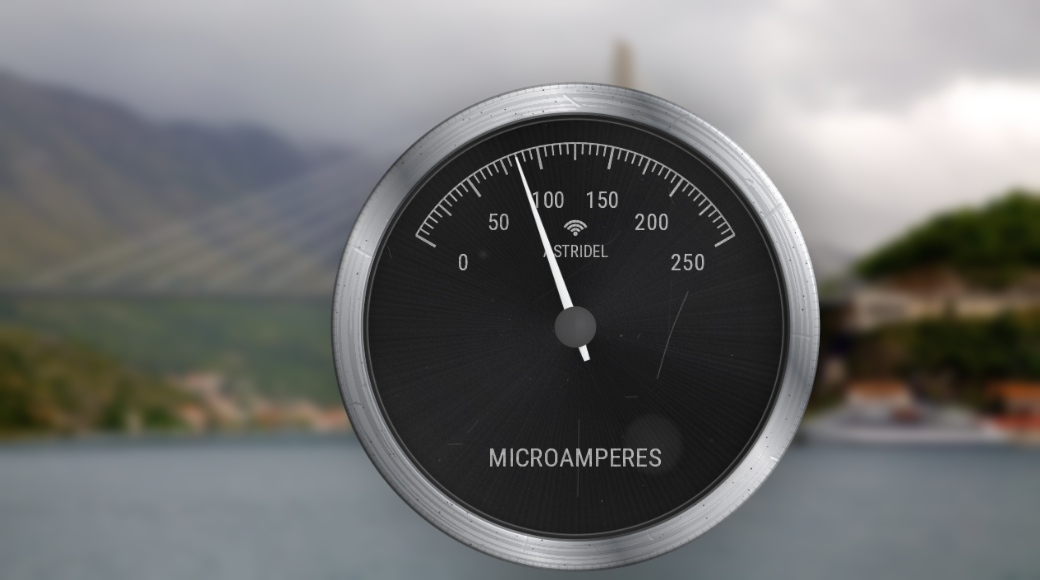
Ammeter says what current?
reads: 85 µA
